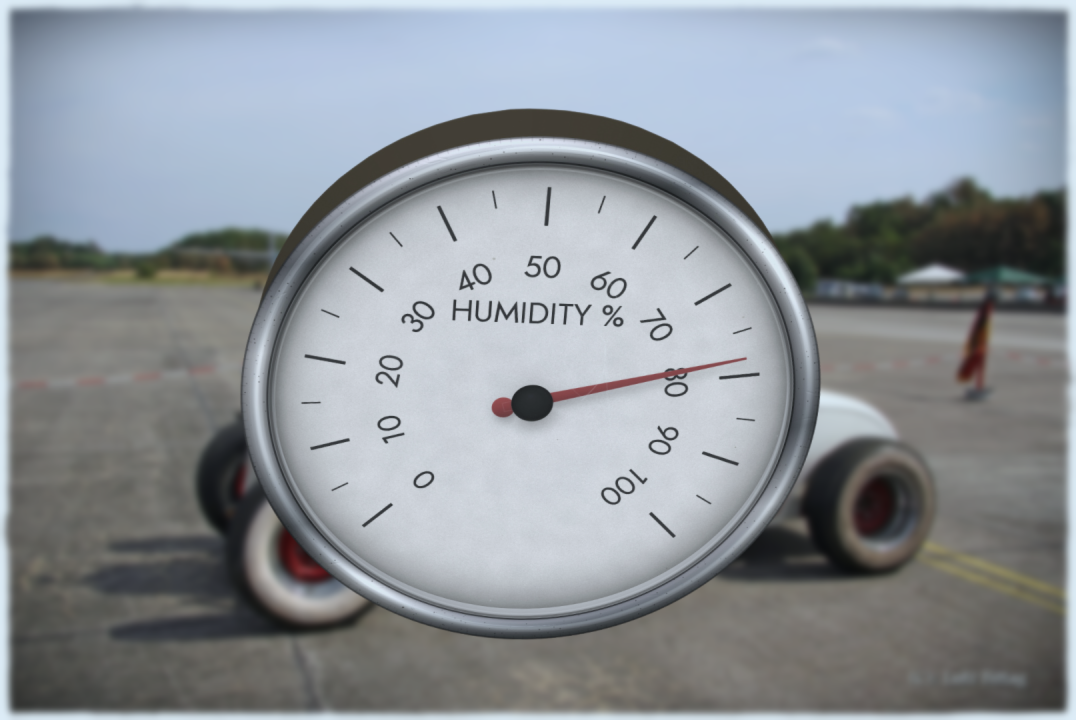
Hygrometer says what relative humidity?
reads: 77.5 %
